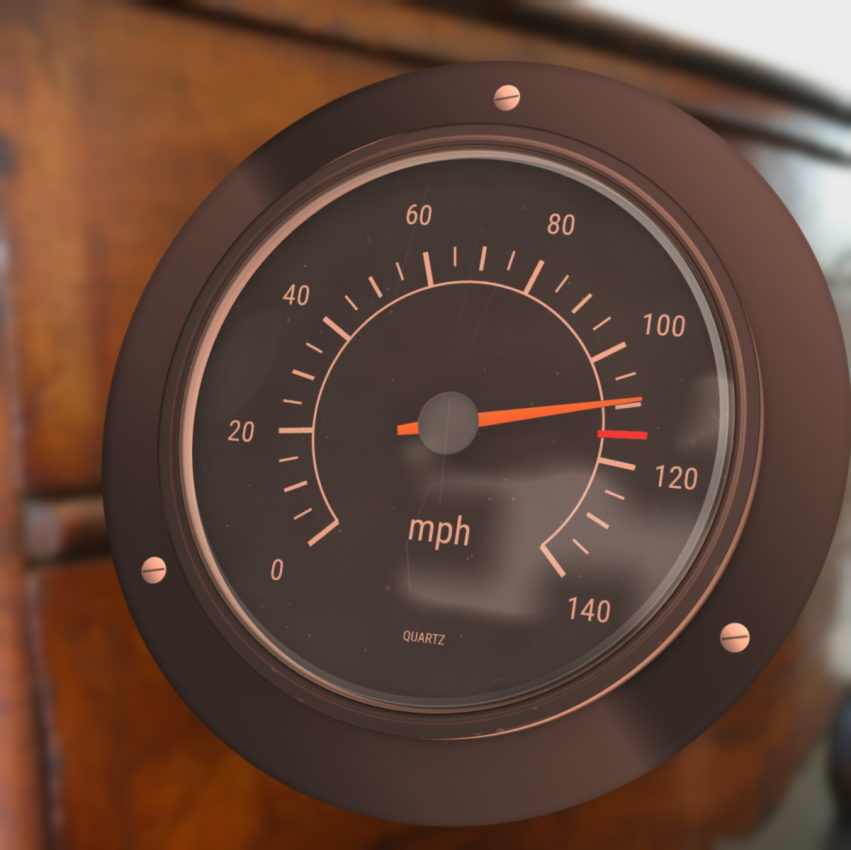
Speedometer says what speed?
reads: 110 mph
